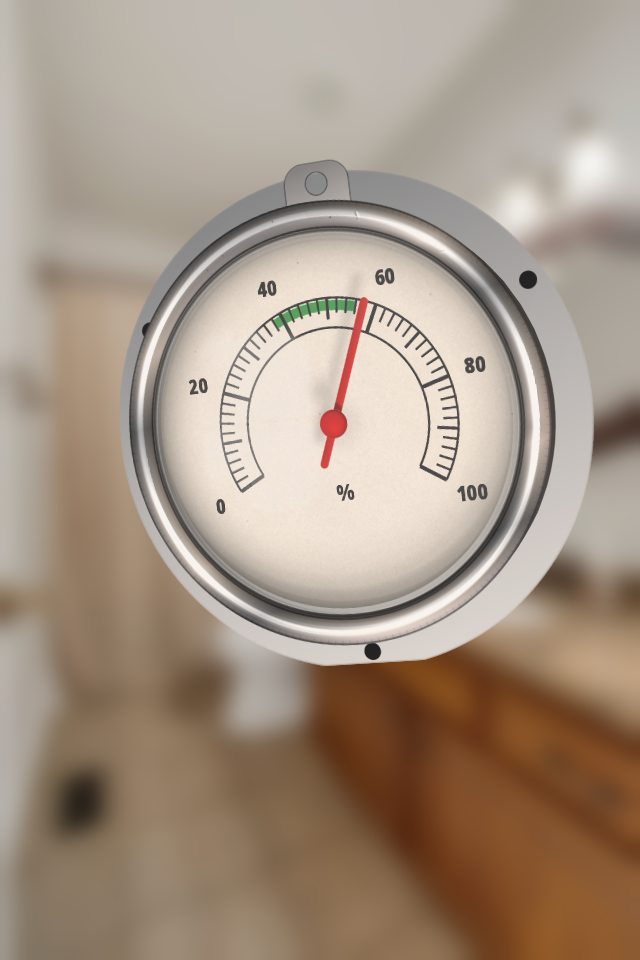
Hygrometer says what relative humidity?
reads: 58 %
